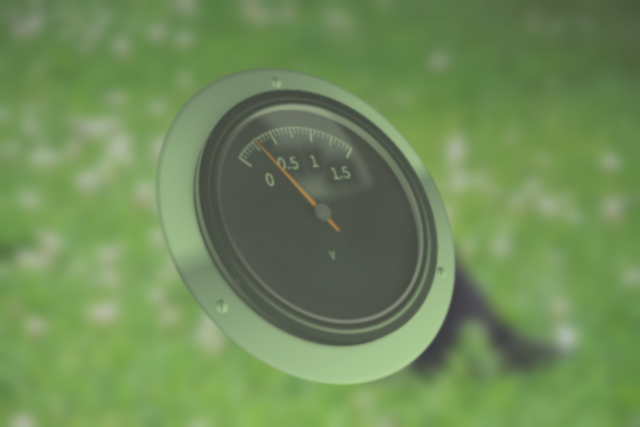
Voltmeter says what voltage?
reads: 0.25 V
